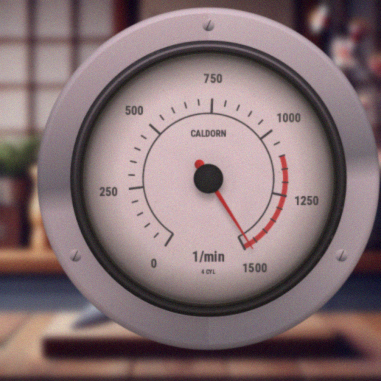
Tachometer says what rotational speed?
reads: 1475 rpm
